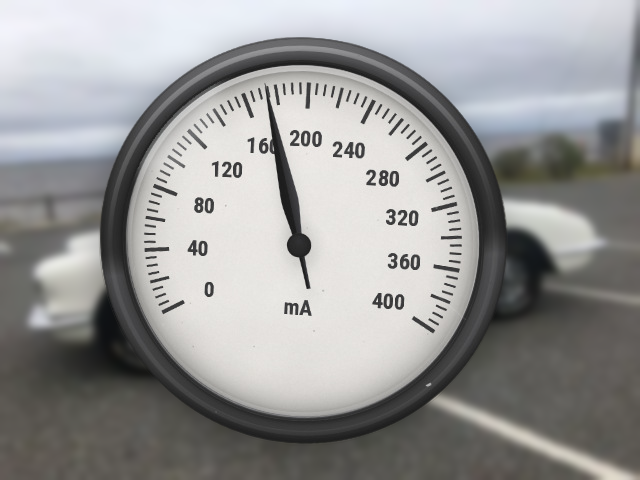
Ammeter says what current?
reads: 175 mA
